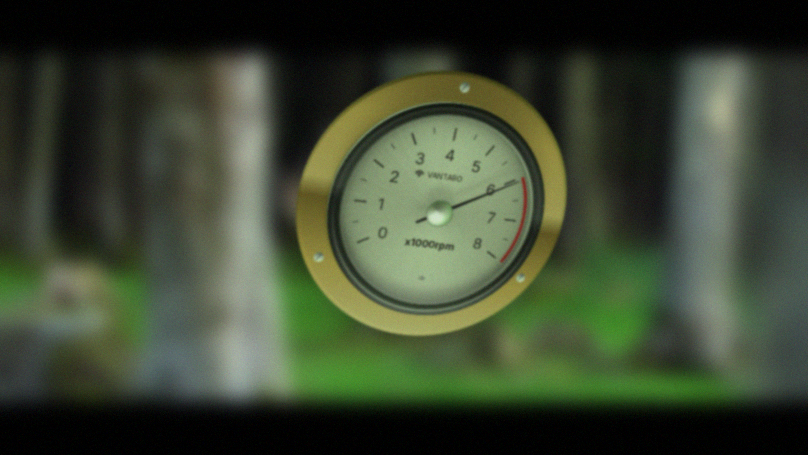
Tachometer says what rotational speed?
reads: 6000 rpm
